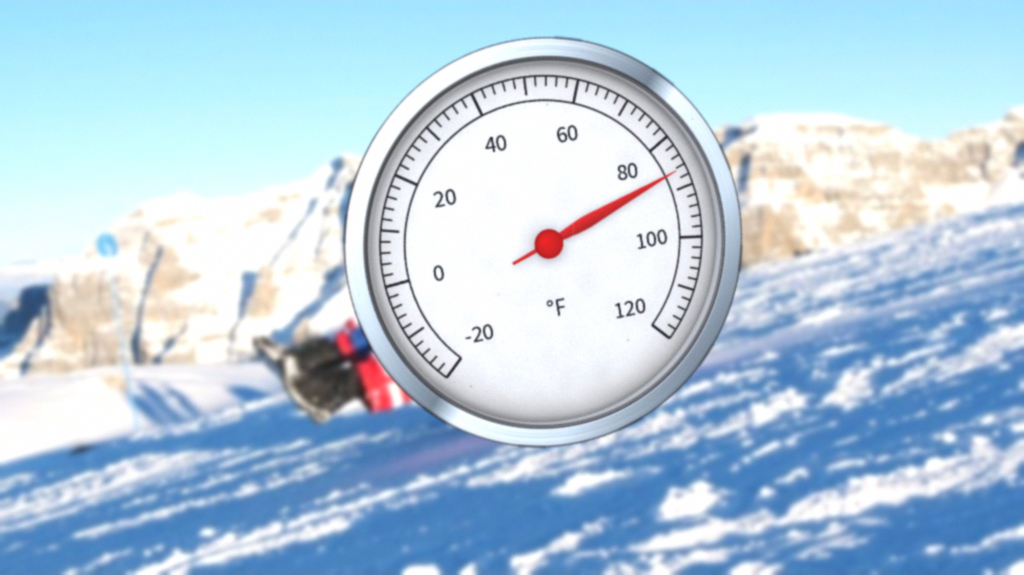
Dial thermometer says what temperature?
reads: 86 °F
